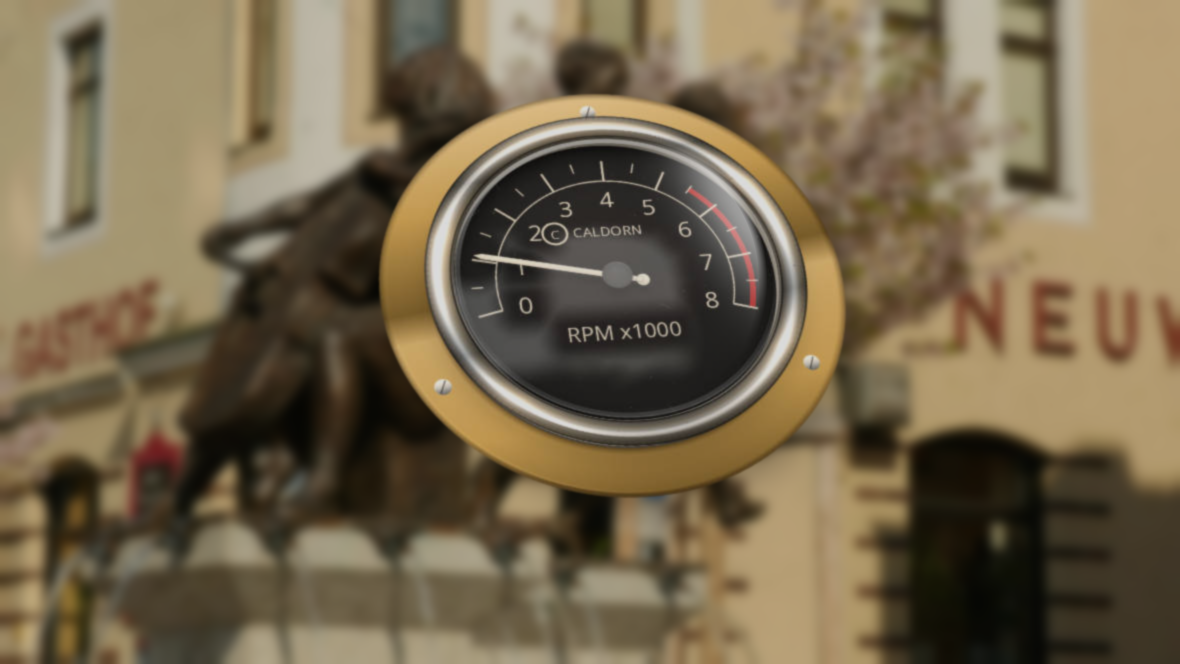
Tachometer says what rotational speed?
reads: 1000 rpm
